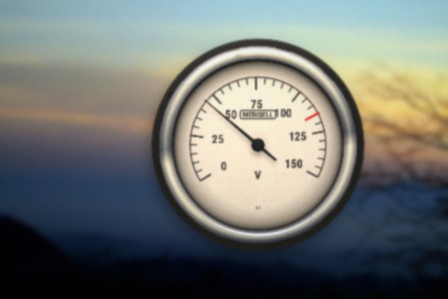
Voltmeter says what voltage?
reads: 45 V
